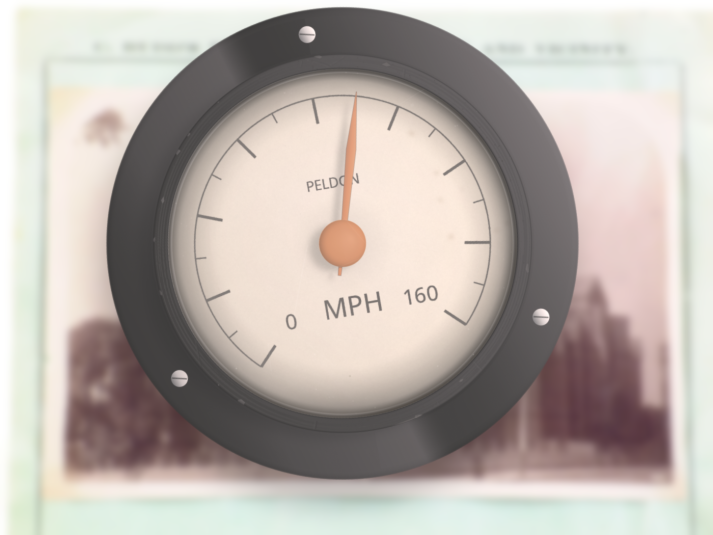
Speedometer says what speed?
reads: 90 mph
